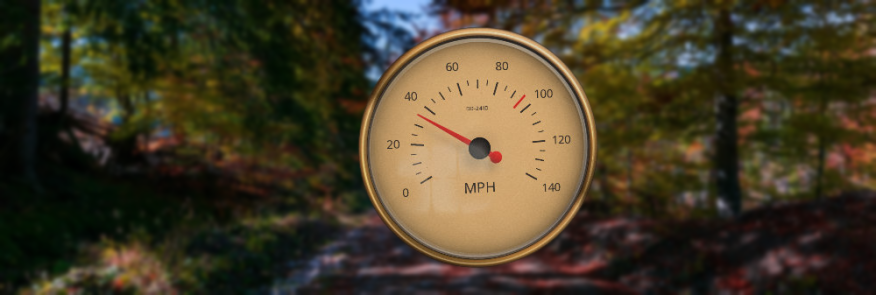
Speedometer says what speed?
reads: 35 mph
